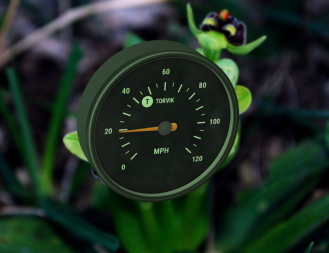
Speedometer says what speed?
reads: 20 mph
